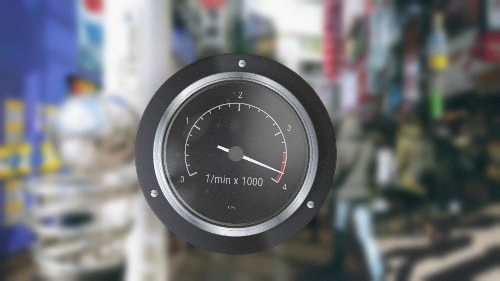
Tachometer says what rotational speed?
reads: 3800 rpm
